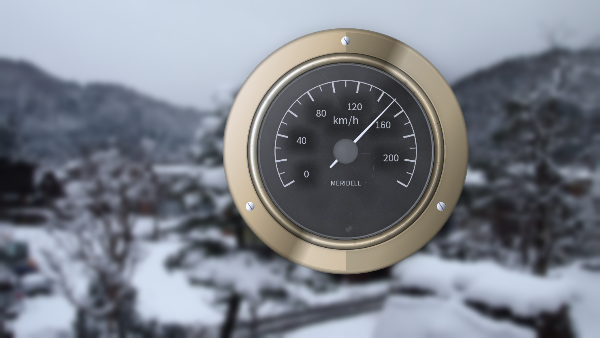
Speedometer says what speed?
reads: 150 km/h
